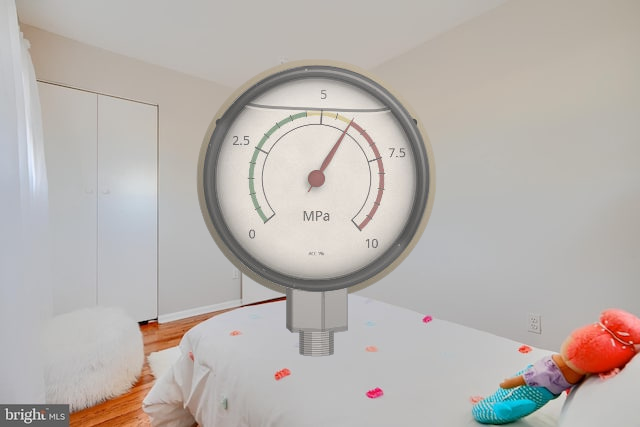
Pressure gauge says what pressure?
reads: 6 MPa
